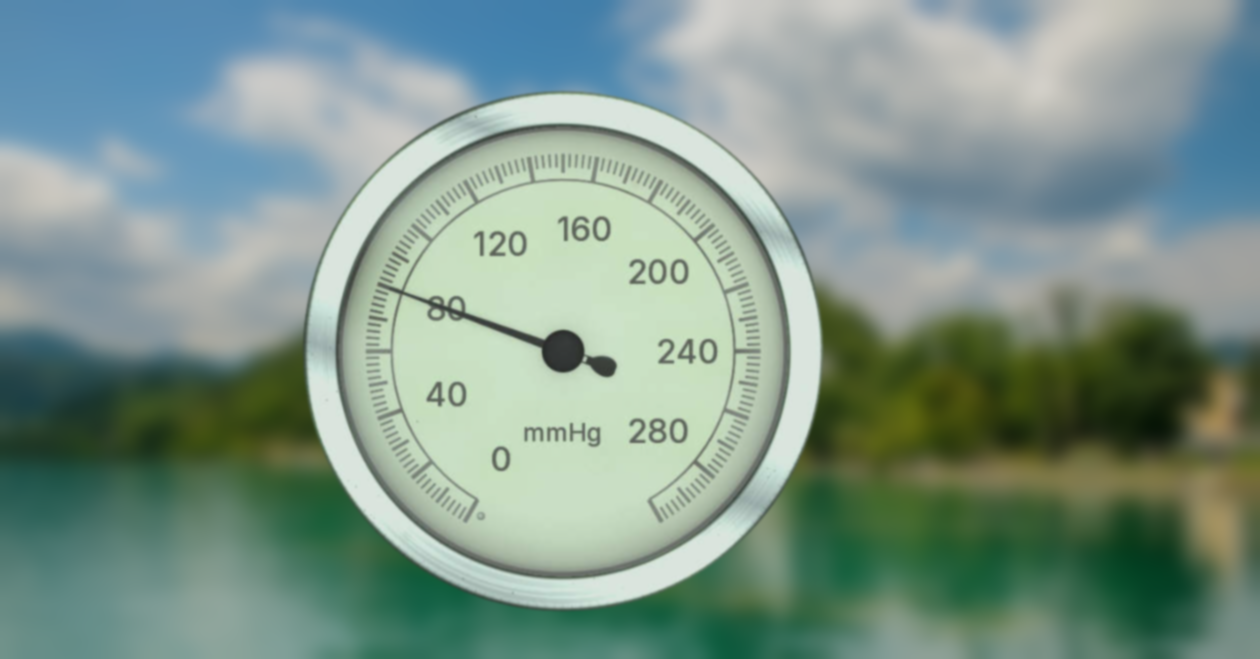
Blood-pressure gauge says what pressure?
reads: 80 mmHg
